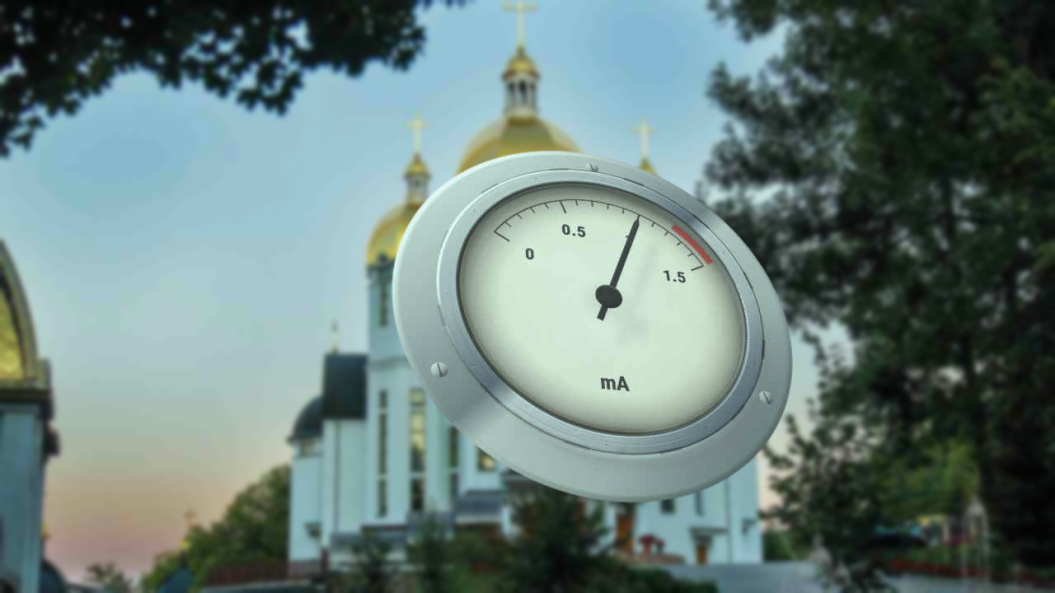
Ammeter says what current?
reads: 1 mA
